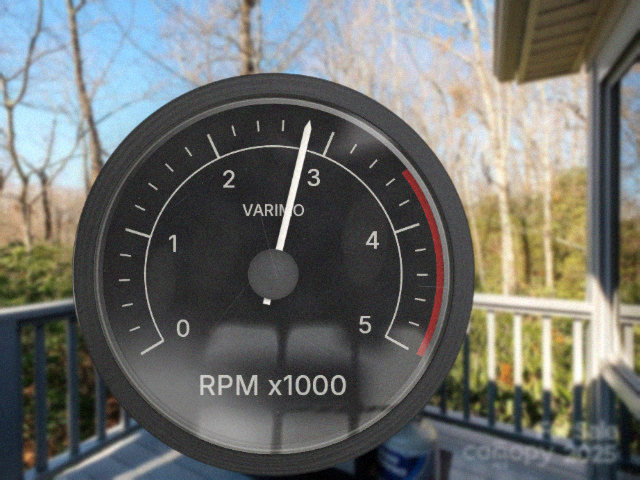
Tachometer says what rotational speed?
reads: 2800 rpm
